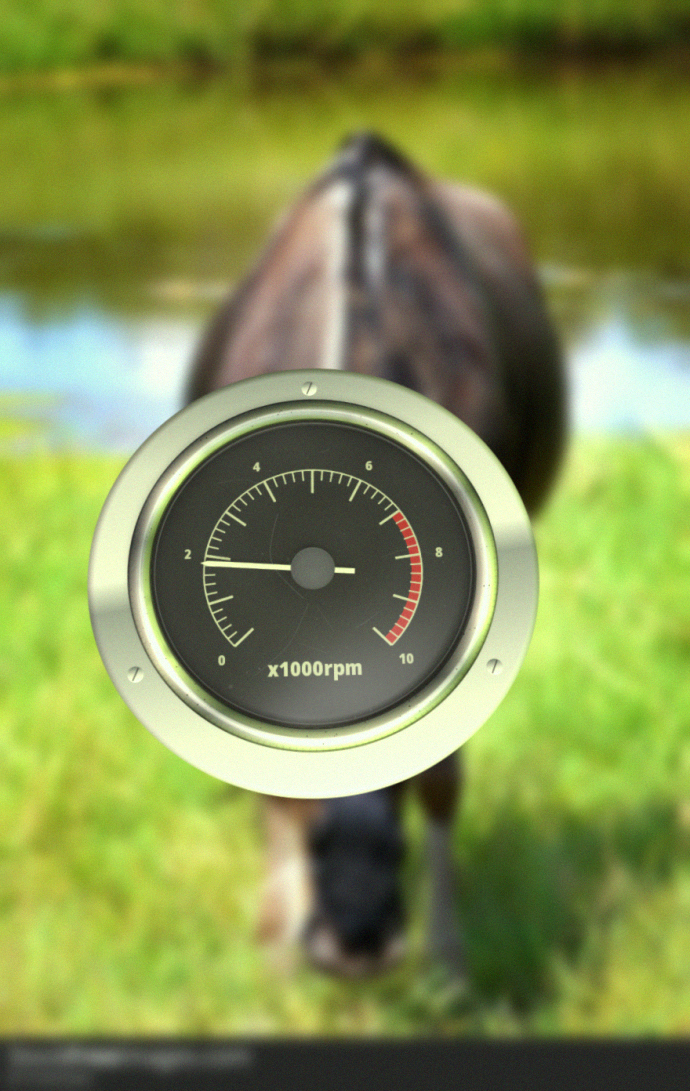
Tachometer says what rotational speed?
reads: 1800 rpm
